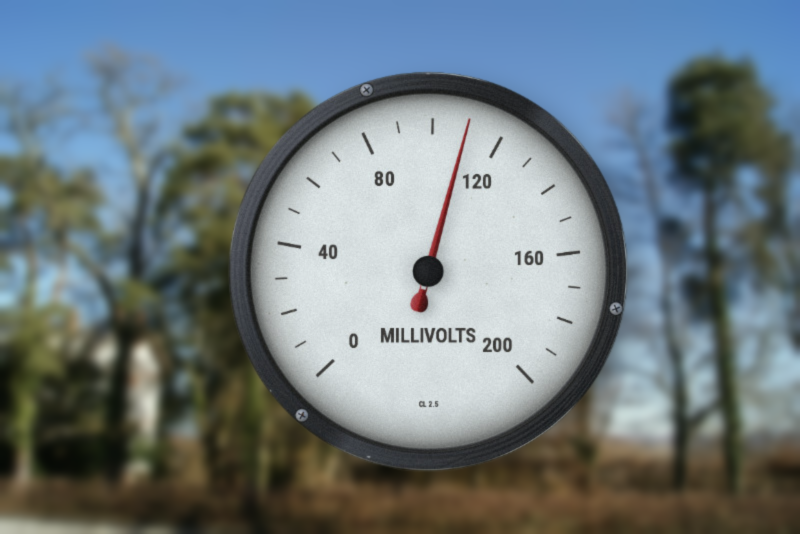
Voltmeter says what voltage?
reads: 110 mV
